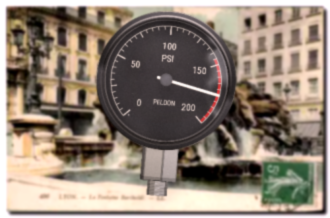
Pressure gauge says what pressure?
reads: 175 psi
